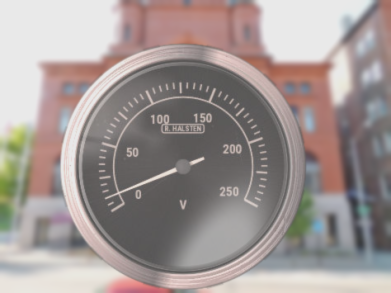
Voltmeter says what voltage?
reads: 10 V
